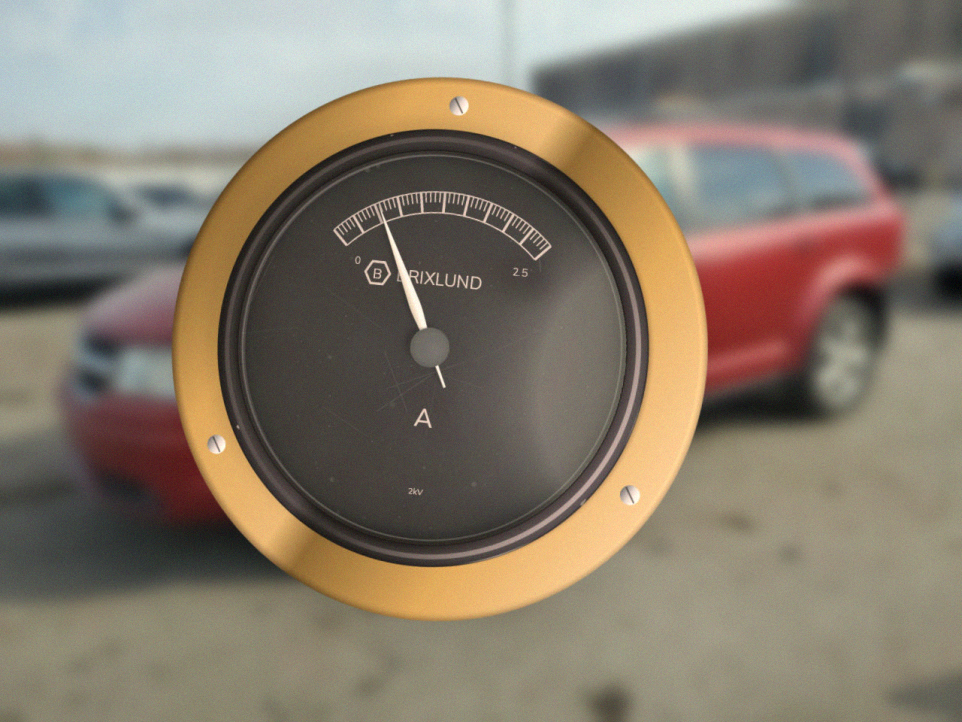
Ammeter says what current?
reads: 0.55 A
